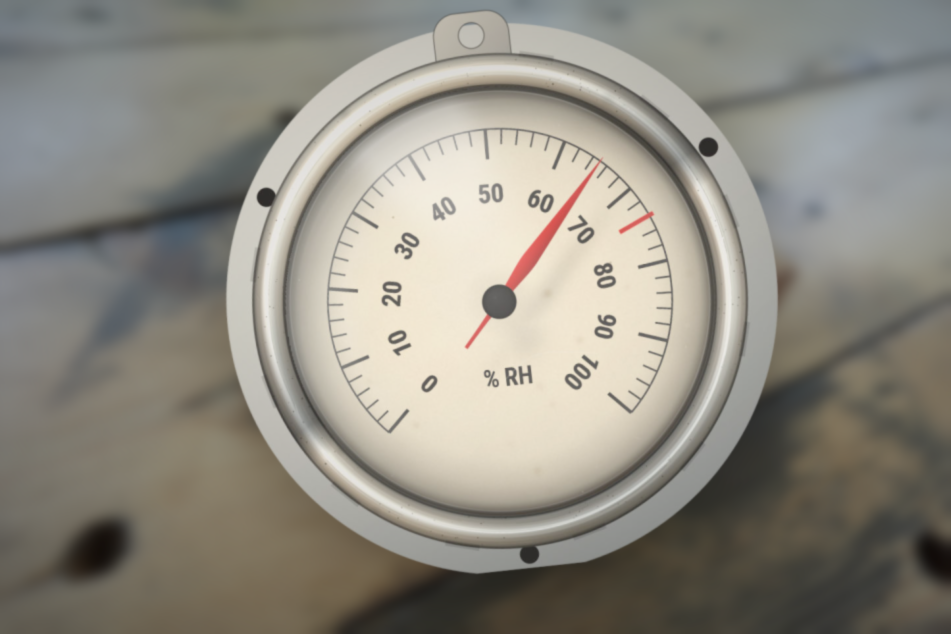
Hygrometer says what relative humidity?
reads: 65 %
